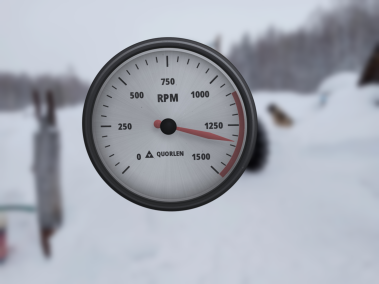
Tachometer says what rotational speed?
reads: 1325 rpm
